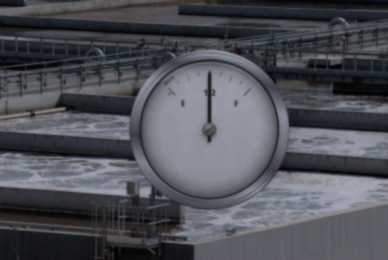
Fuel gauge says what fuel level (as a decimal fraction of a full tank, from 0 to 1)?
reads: 0.5
